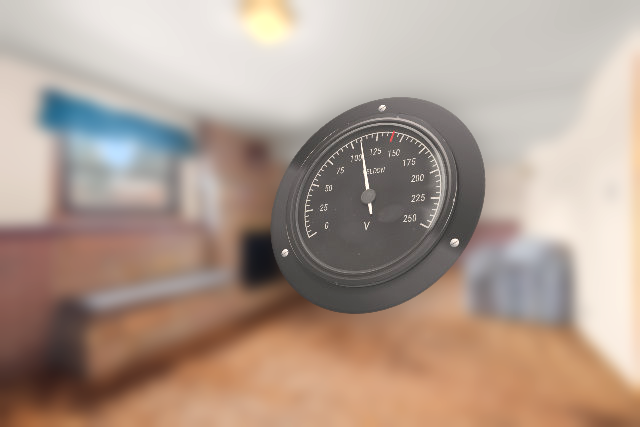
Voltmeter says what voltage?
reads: 110 V
